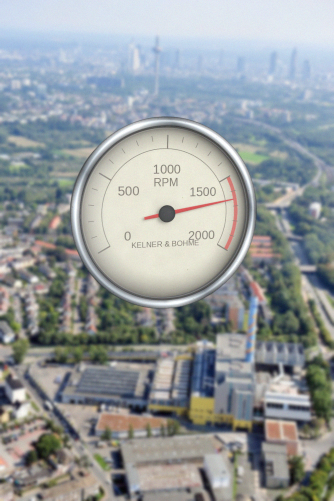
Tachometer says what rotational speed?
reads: 1650 rpm
